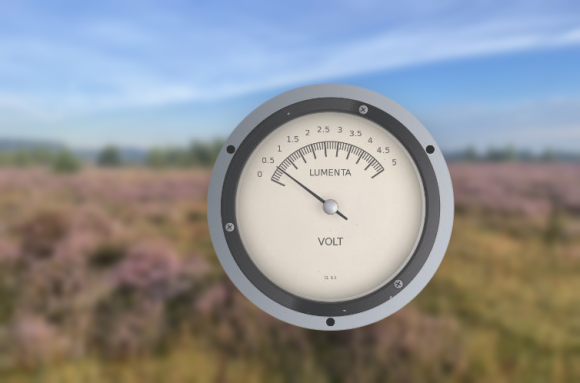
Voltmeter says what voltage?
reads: 0.5 V
